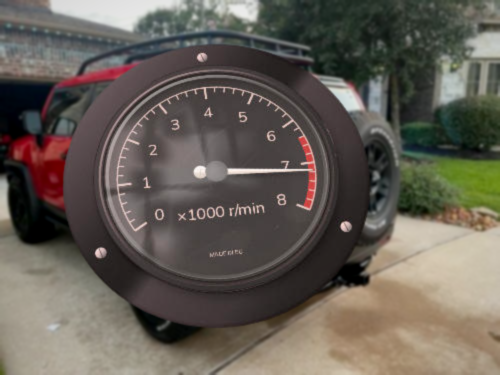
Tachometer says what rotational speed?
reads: 7200 rpm
